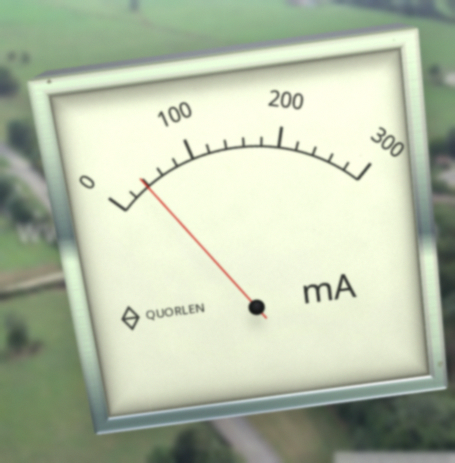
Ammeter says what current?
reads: 40 mA
